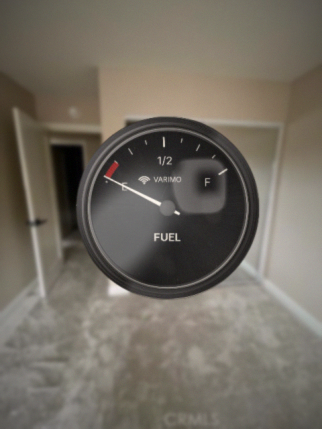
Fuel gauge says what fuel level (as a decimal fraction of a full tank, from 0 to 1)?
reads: 0
